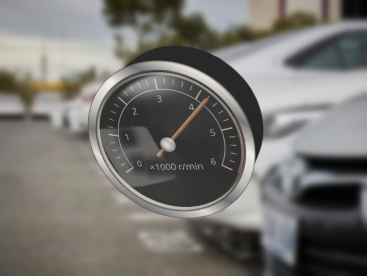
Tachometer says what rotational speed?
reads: 4200 rpm
